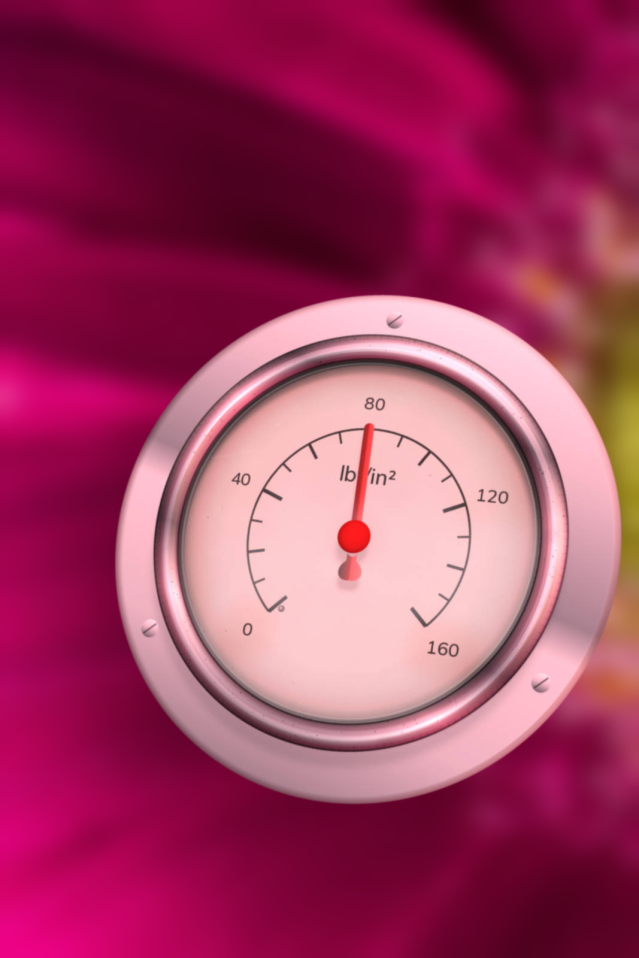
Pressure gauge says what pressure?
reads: 80 psi
